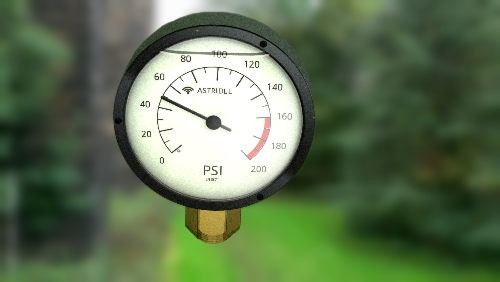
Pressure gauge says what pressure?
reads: 50 psi
